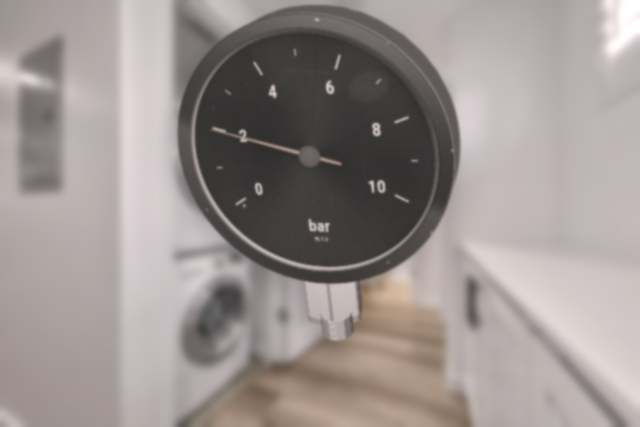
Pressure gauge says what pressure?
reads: 2 bar
